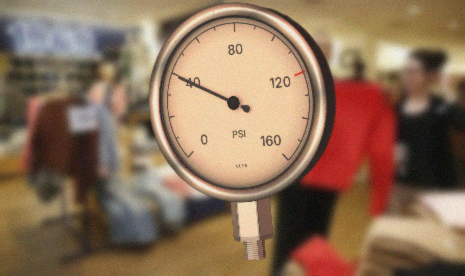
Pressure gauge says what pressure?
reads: 40 psi
